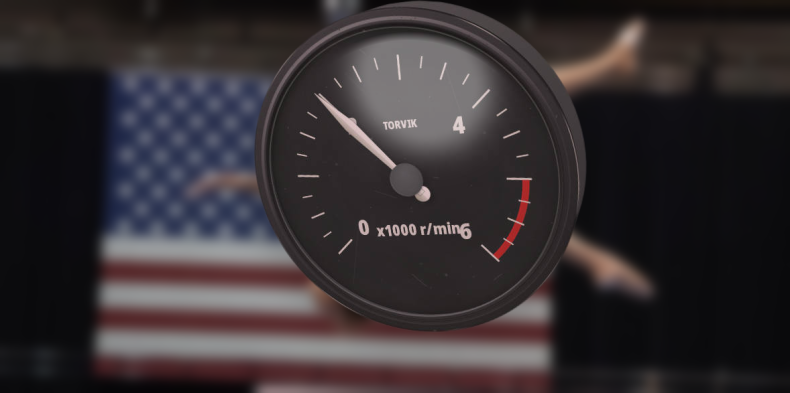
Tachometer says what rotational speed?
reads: 2000 rpm
